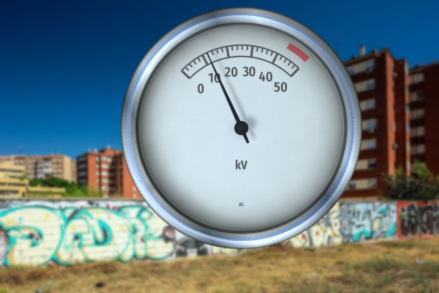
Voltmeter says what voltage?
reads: 12 kV
